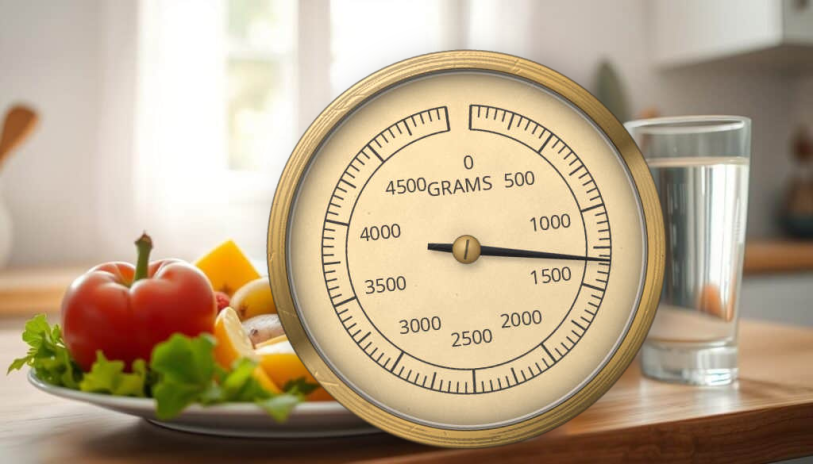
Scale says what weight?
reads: 1325 g
